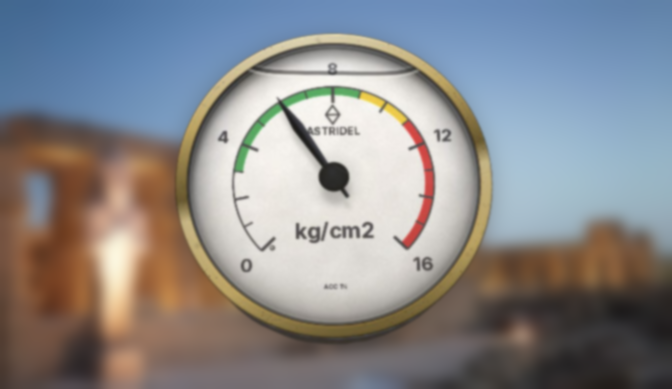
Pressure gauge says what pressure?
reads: 6 kg/cm²
